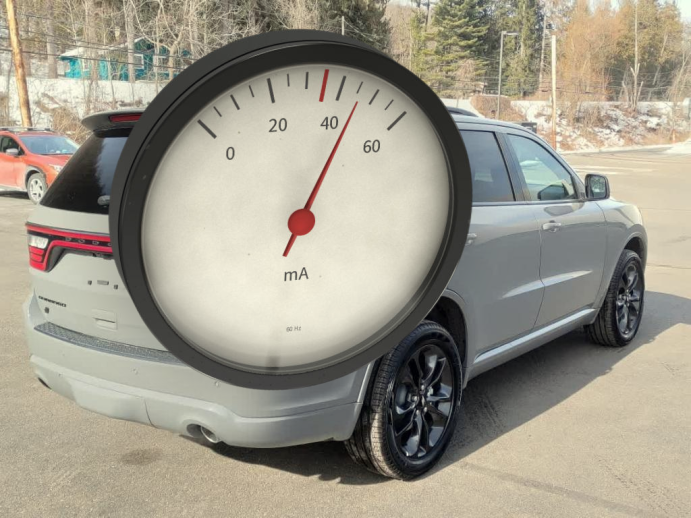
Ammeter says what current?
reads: 45 mA
